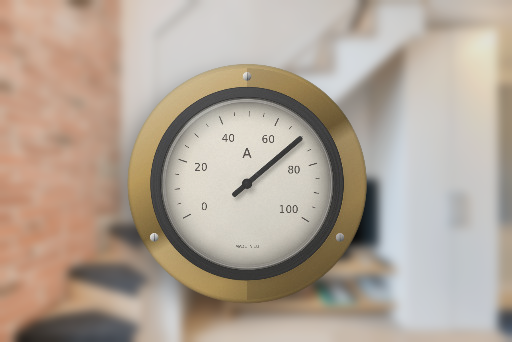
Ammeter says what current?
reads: 70 A
